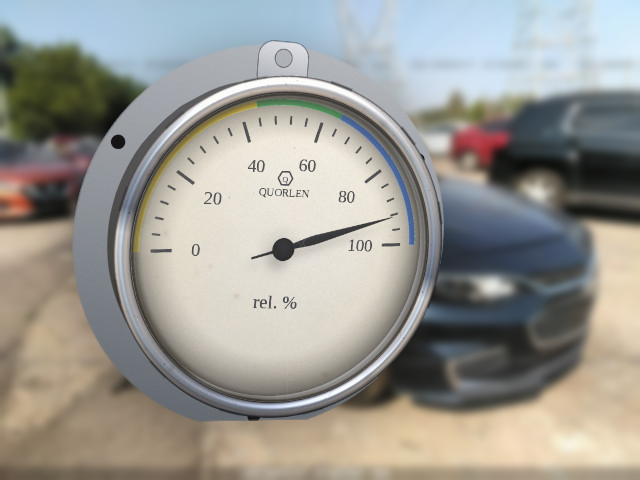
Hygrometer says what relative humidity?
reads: 92 %
